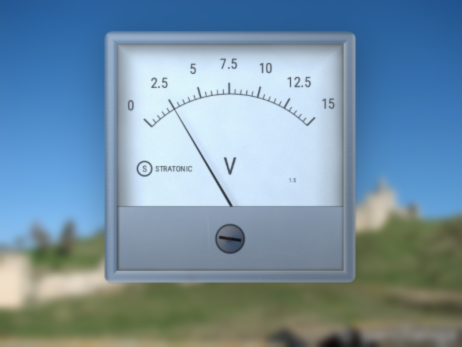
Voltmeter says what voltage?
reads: 2.5 V
